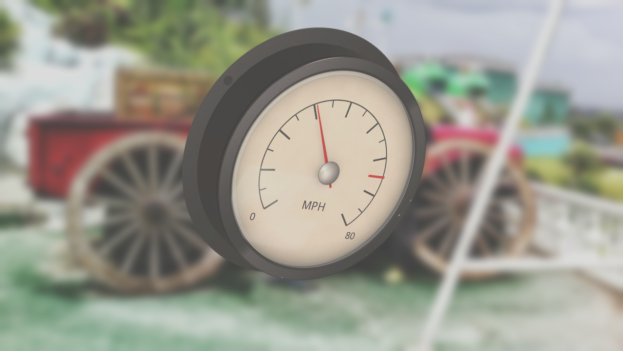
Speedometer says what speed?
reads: 30 mph
